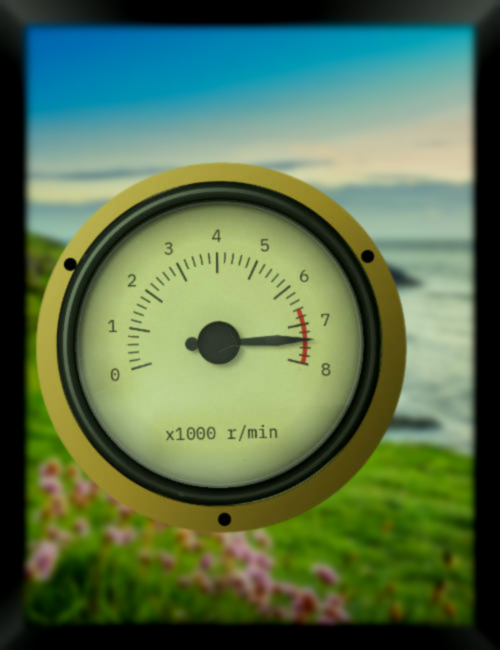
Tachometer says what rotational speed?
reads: 7400 rpm
